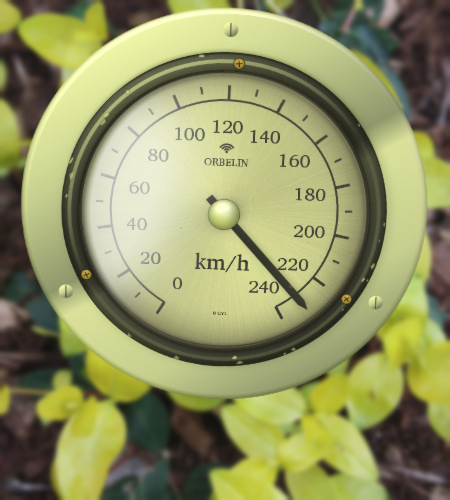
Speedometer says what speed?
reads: 230 km/h
